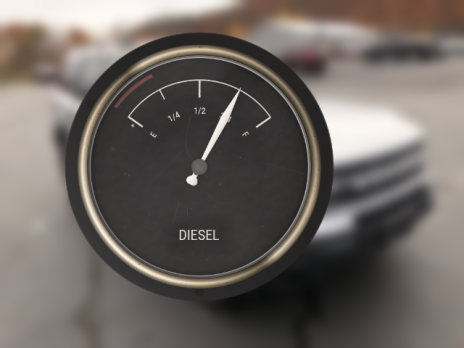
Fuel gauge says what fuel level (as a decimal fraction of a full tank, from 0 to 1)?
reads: 0.75
